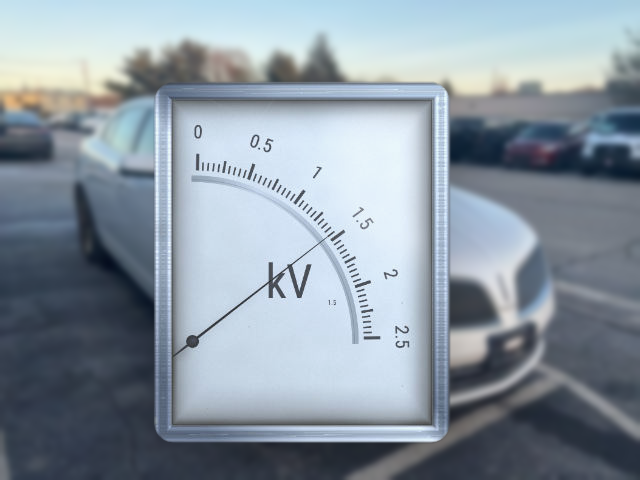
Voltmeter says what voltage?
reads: 1.45 kV
